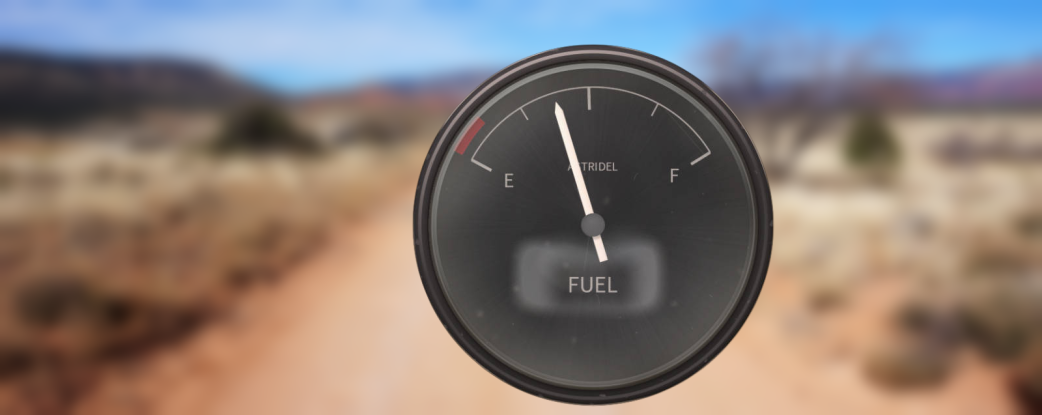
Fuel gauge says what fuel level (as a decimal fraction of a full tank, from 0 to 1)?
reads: 0.375
